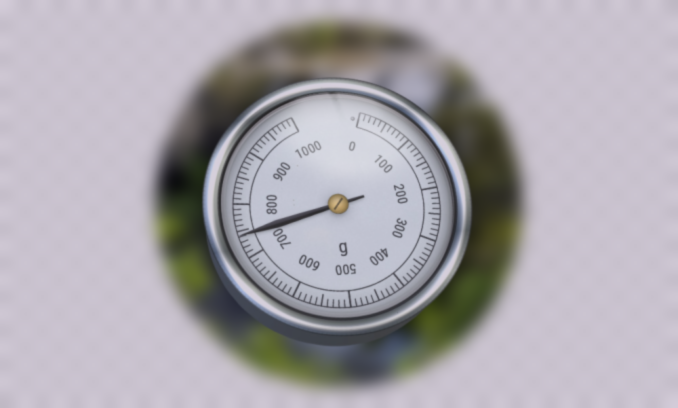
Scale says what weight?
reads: 740 g
